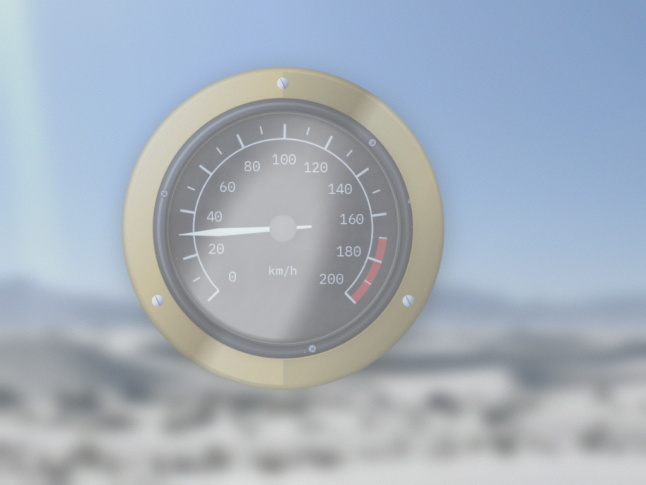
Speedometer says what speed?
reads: 30 km/h
